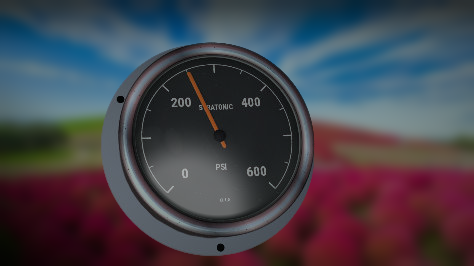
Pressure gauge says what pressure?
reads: 250 psi
